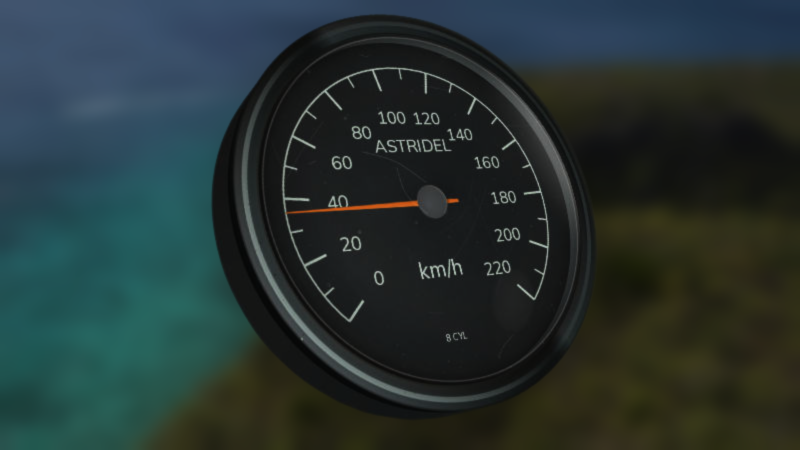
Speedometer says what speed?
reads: 35 km/h
